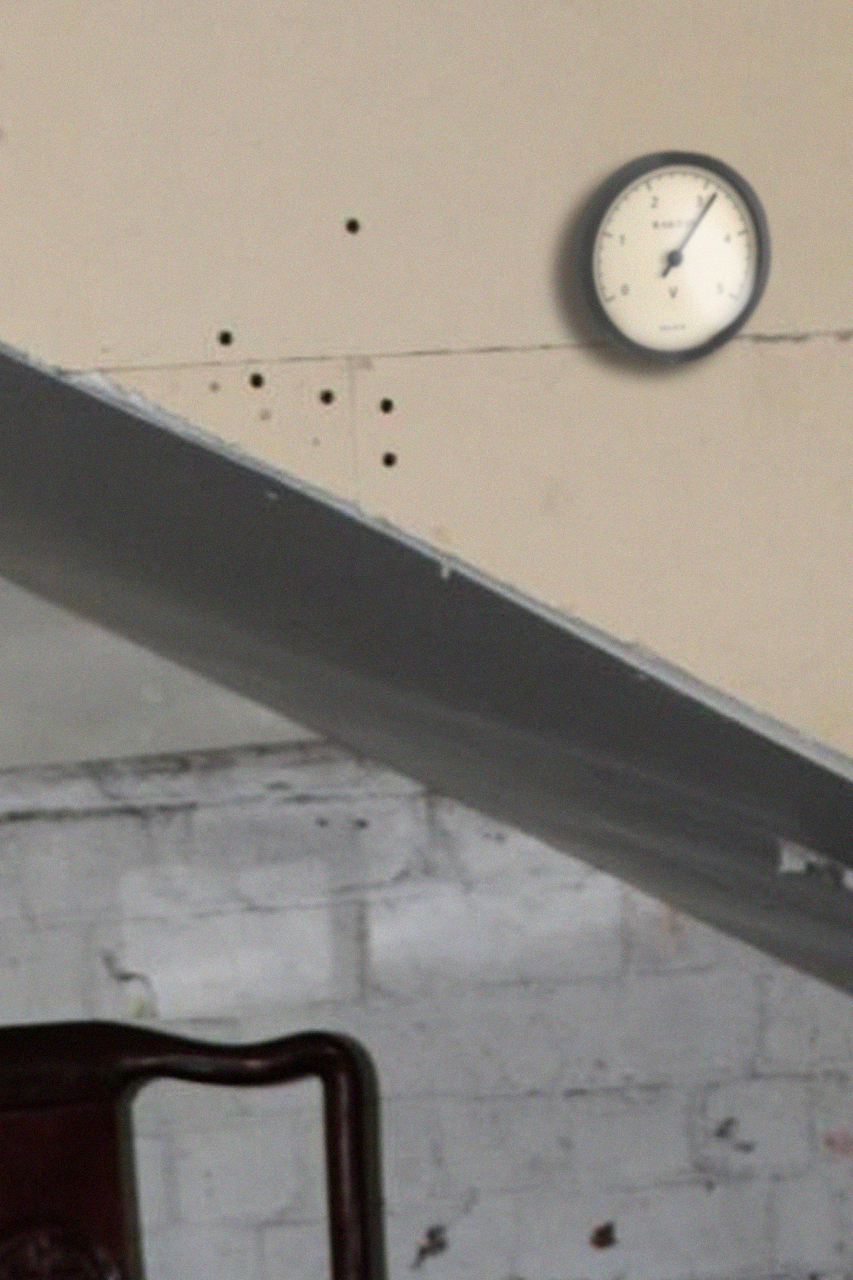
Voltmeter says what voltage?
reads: 3.2 V
